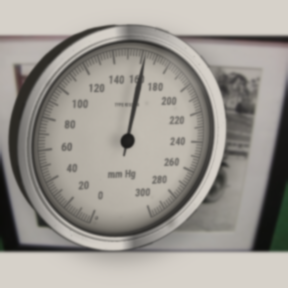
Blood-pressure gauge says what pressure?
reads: 160 mmHg
